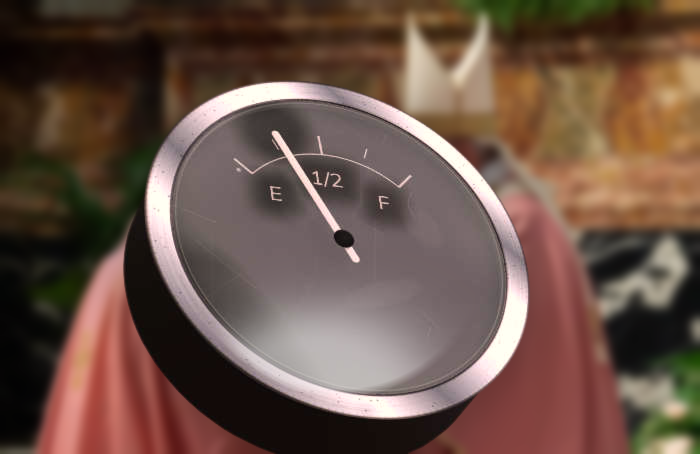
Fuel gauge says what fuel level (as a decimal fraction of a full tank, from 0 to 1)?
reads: 0.25
